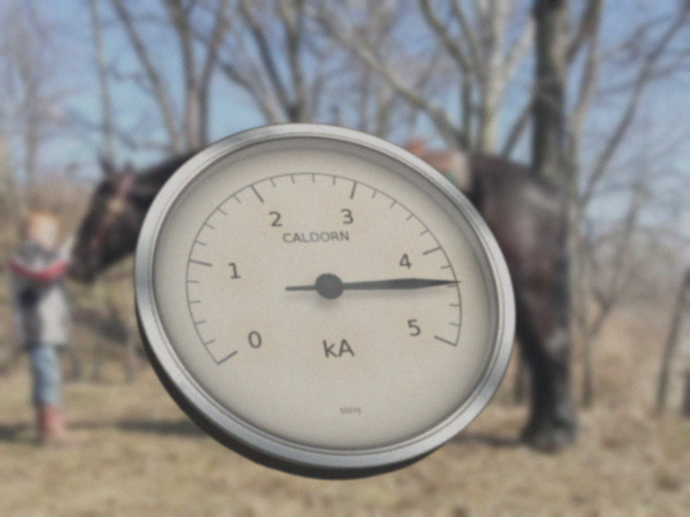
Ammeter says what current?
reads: 4.4 kA
